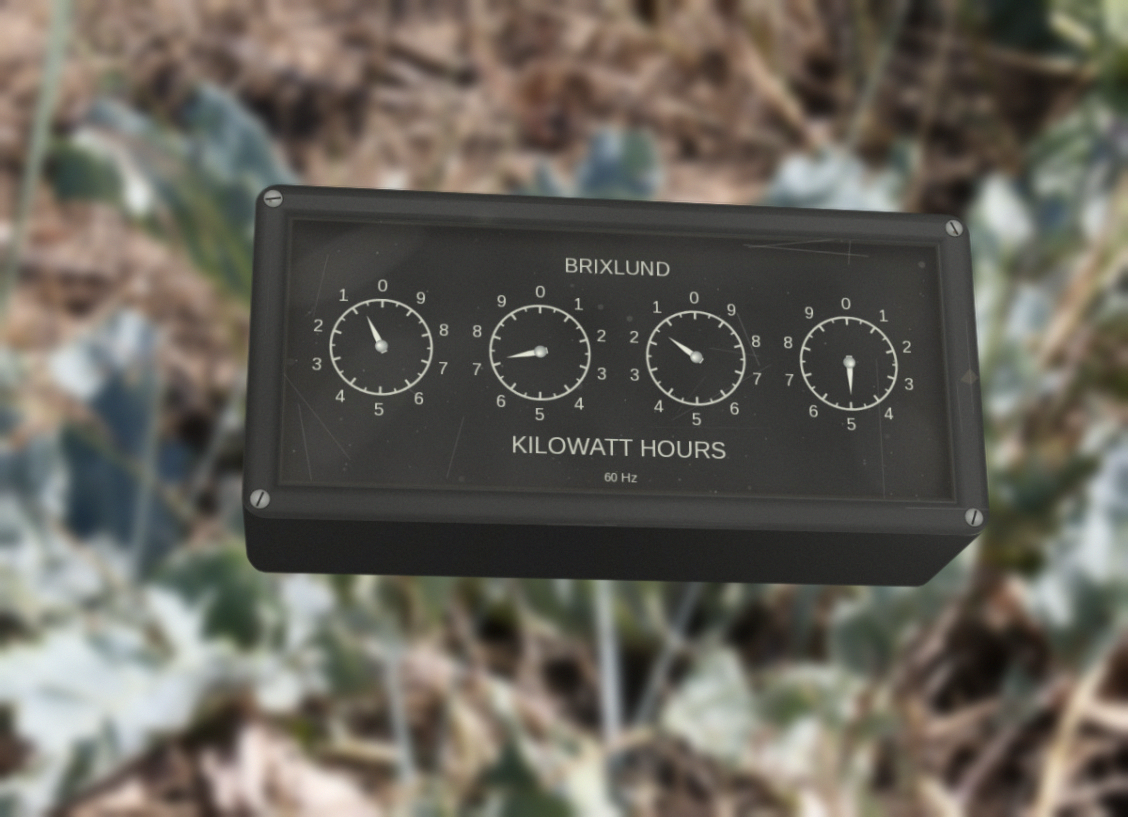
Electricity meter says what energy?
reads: 715 kWh
